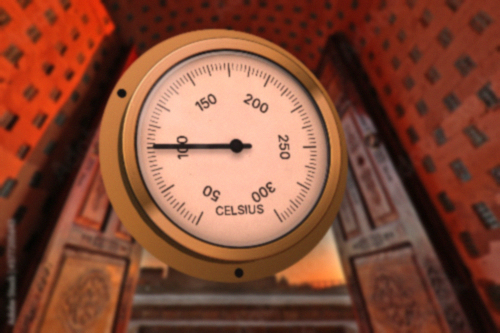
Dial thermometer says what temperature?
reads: 100 °C
